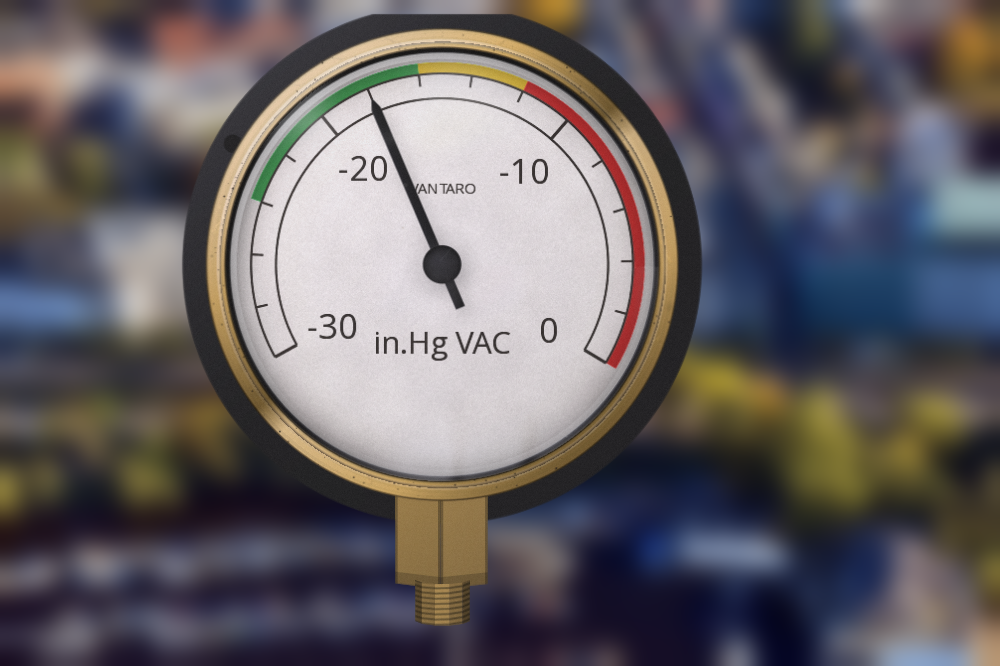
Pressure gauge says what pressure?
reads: -18 inHg
